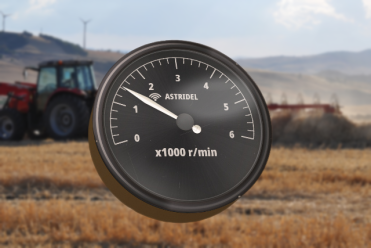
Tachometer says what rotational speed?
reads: 1400 rpm
